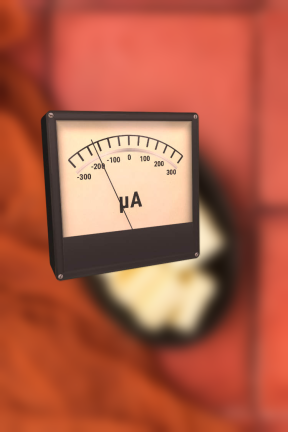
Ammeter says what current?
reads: -175 µA
